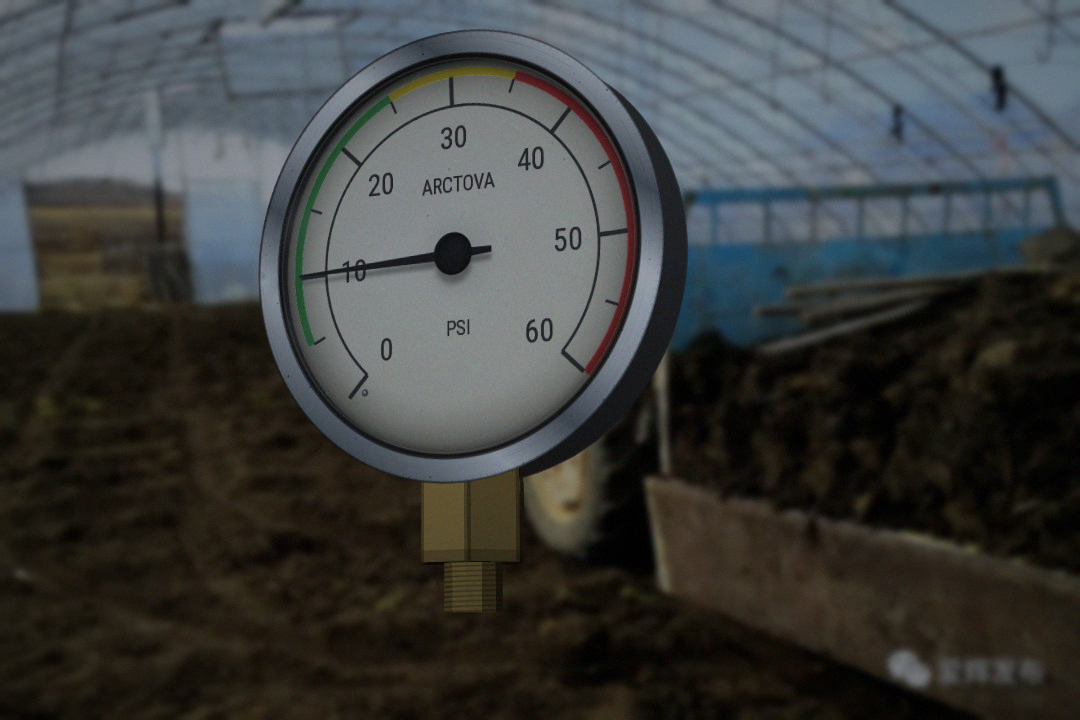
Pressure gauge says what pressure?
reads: 10 psi
